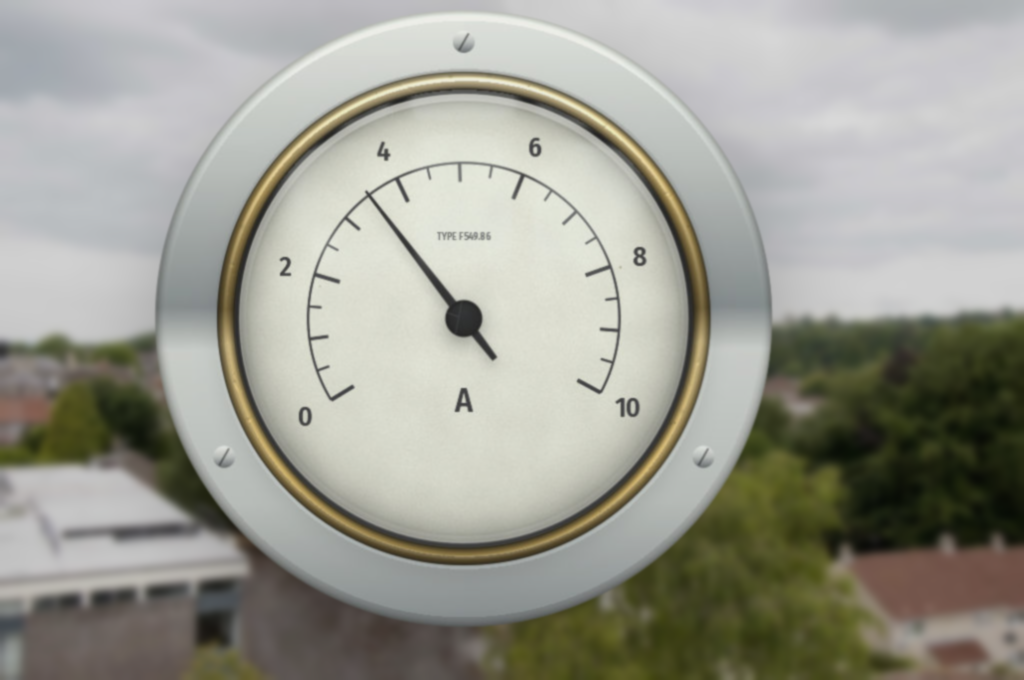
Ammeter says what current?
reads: 3.5 A
